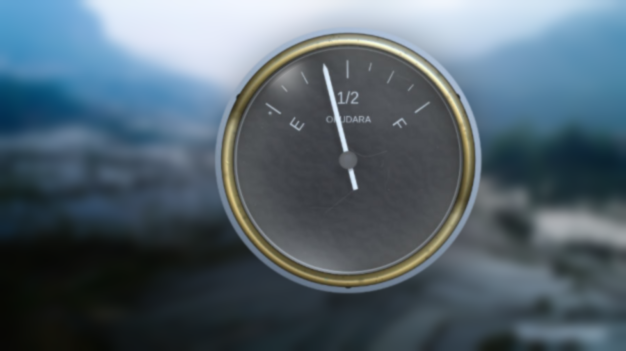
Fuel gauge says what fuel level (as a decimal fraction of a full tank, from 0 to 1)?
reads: 0.375
